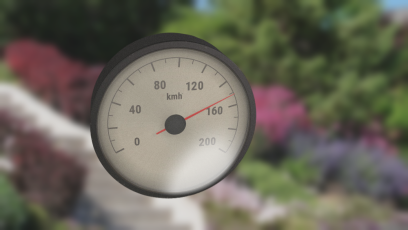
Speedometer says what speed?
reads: 150 km/h
